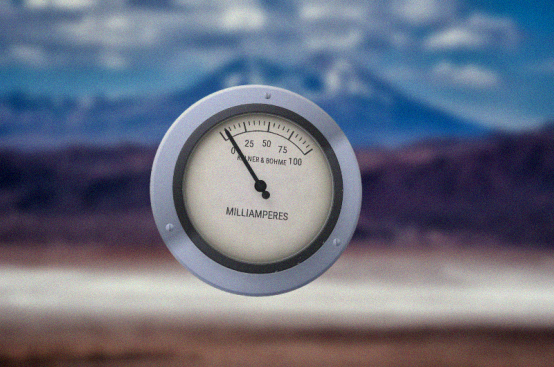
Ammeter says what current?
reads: 5 mA
